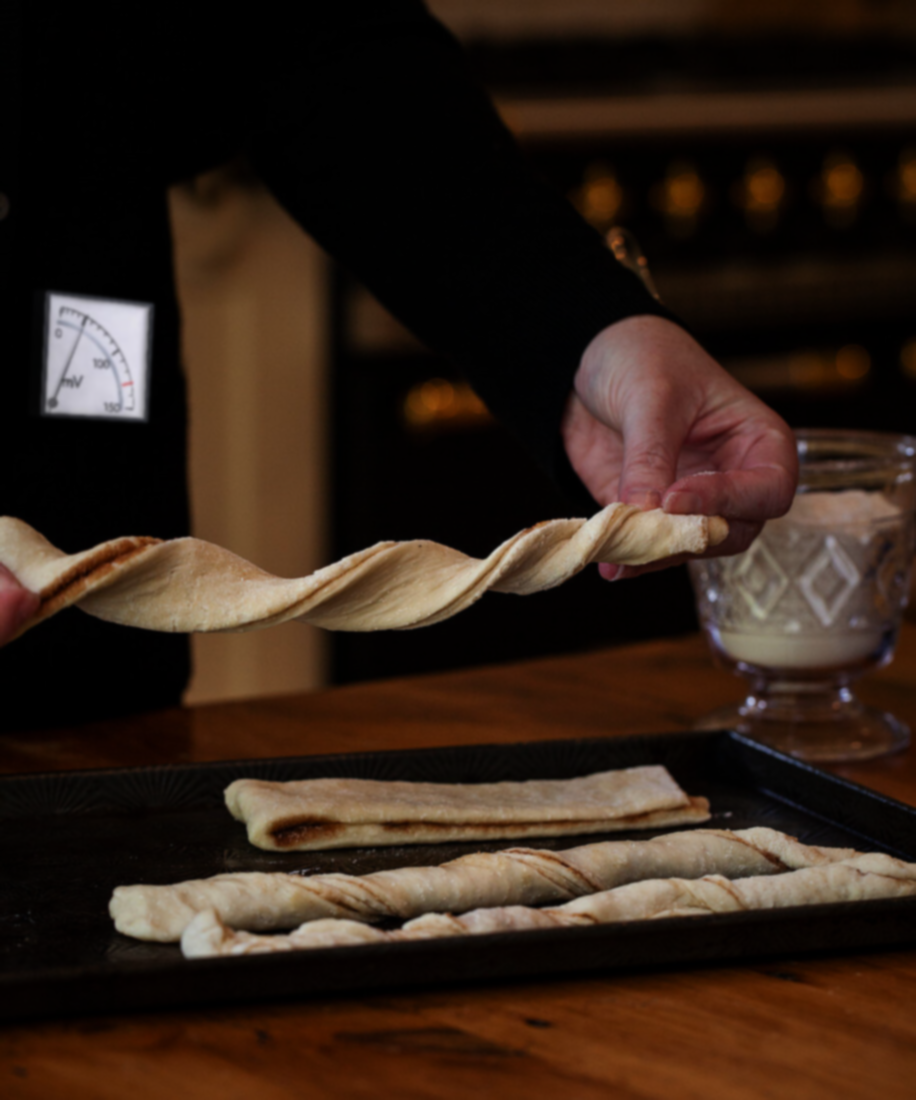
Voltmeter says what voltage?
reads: 50 mV
